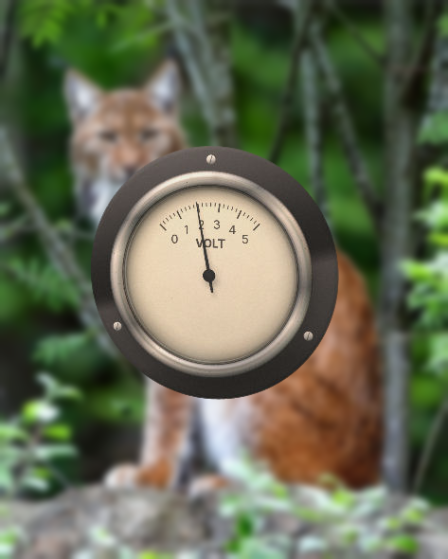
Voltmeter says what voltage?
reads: 2 V
